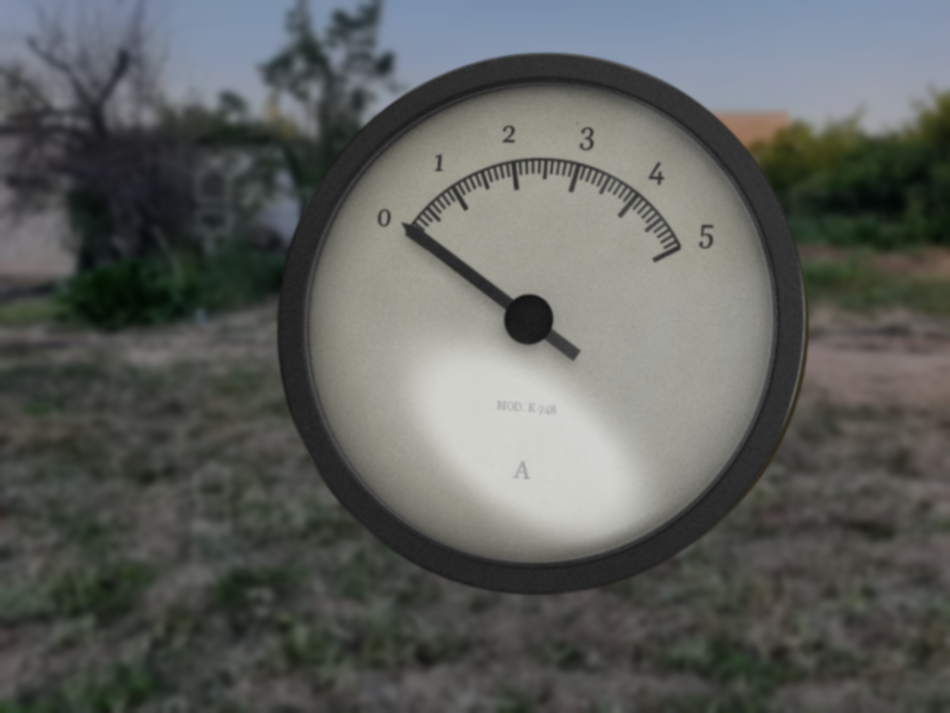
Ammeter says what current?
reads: 0.1 A
